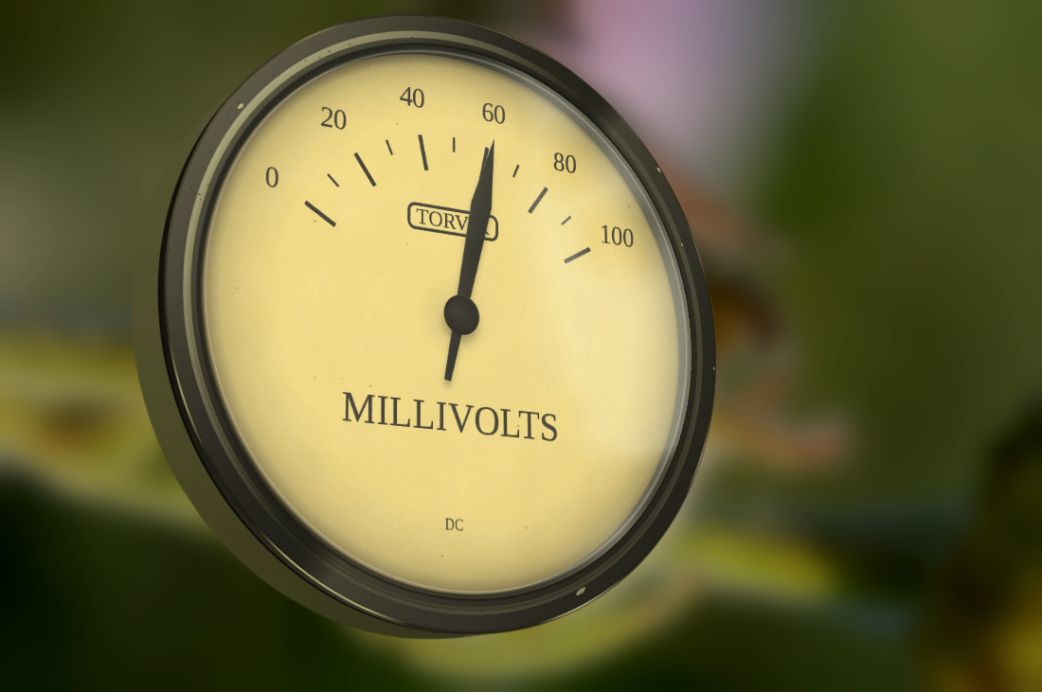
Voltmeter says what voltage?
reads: 60 mV
